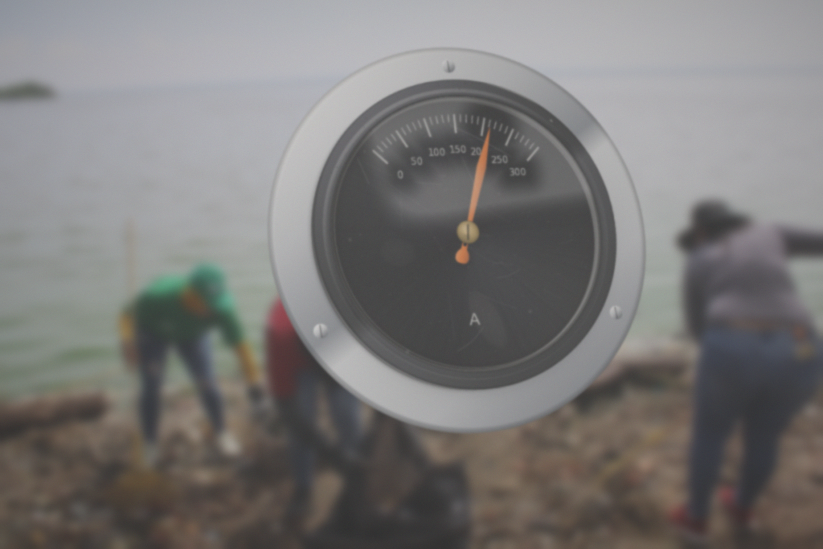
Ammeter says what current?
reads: 210 A
